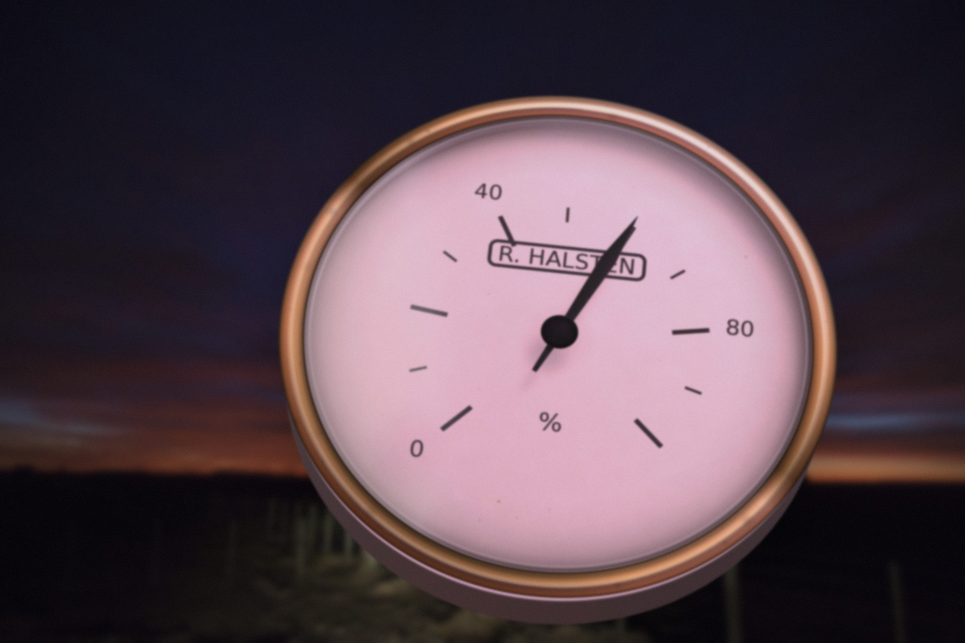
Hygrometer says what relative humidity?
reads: 60 %
